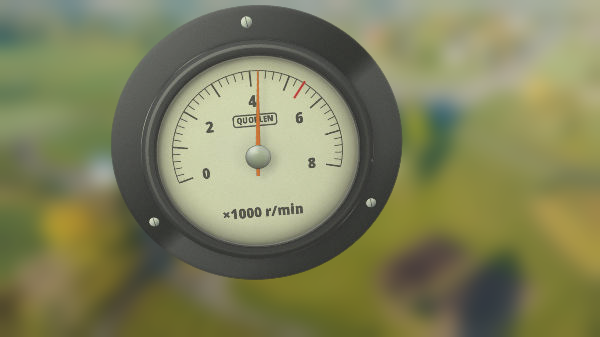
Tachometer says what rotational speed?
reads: 4200 rpm
